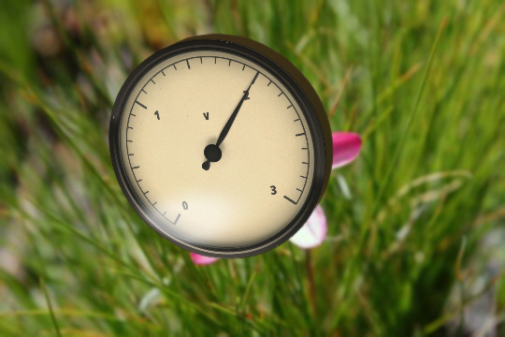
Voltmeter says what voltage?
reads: 2 V
